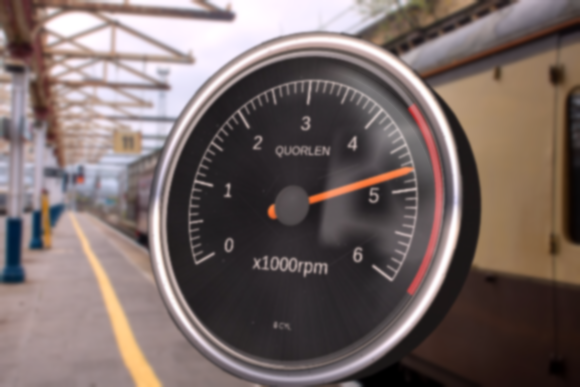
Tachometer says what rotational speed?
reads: 4800 rpm
